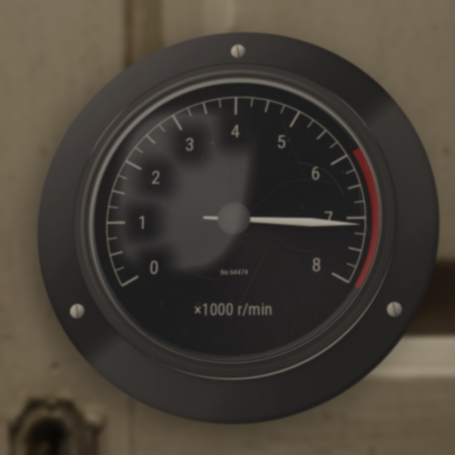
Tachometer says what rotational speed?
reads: 7125 rpm
